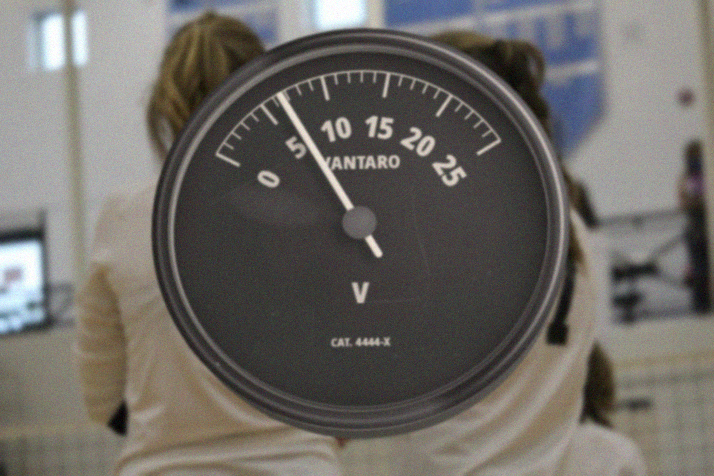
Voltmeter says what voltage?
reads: 6.5 V
